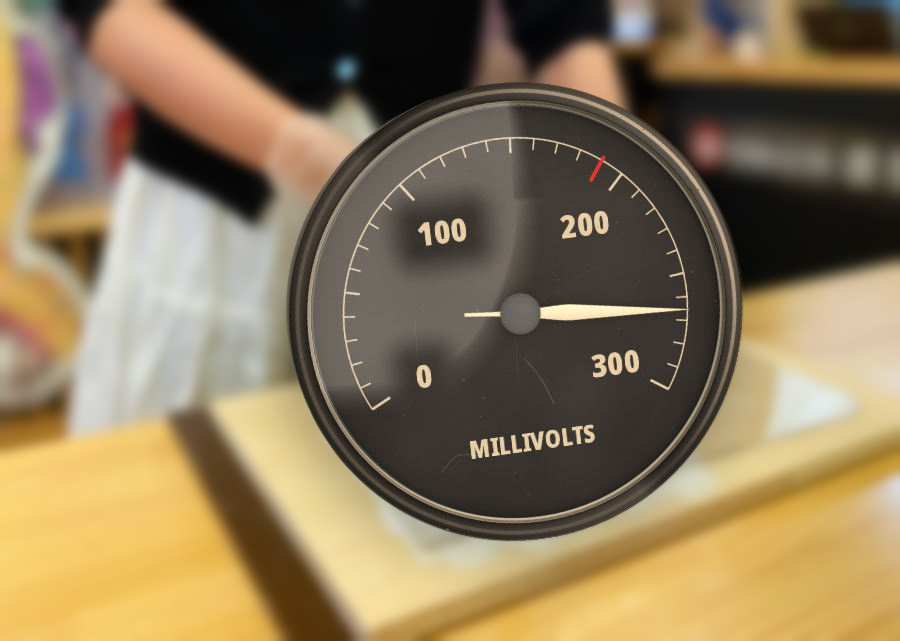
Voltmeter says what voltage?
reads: 265 mV
